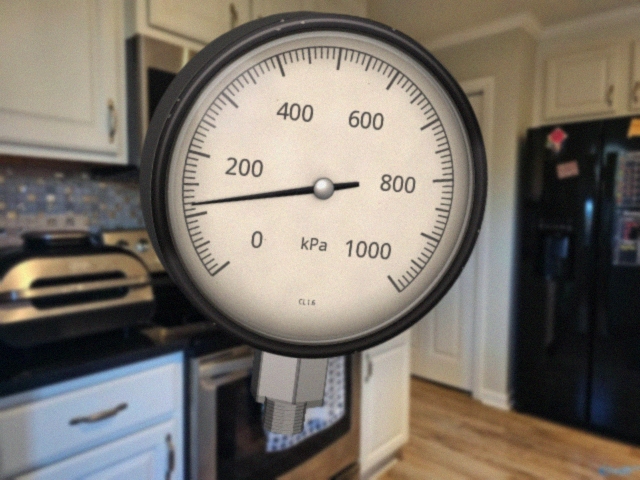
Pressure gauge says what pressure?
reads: 120 kPa
